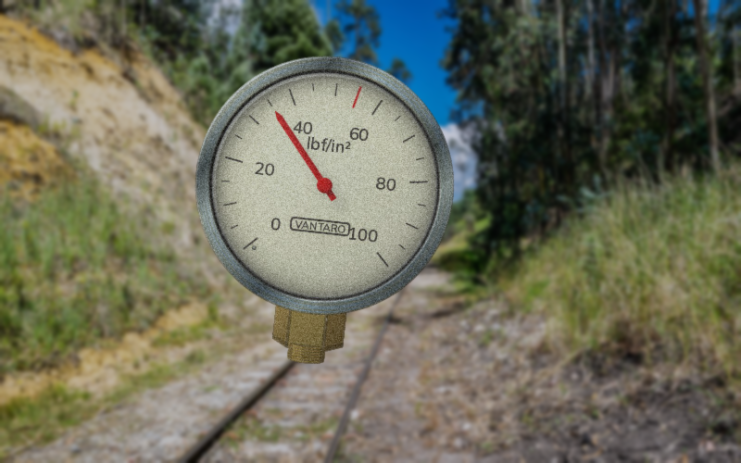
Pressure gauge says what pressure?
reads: 35 psi
